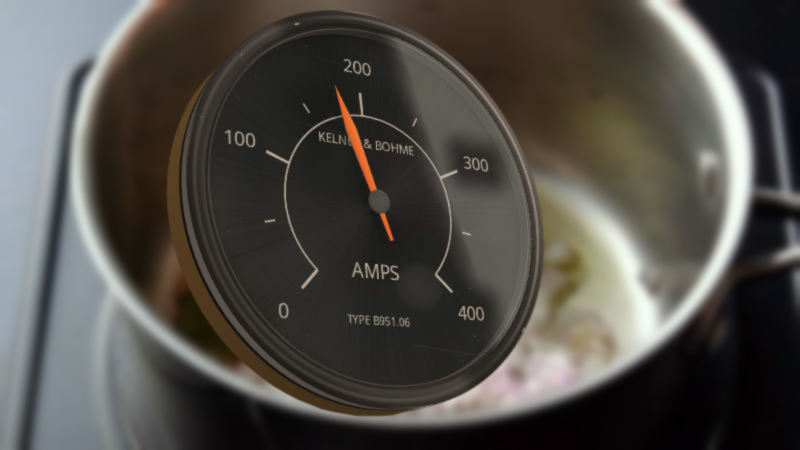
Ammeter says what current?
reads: 175 A
